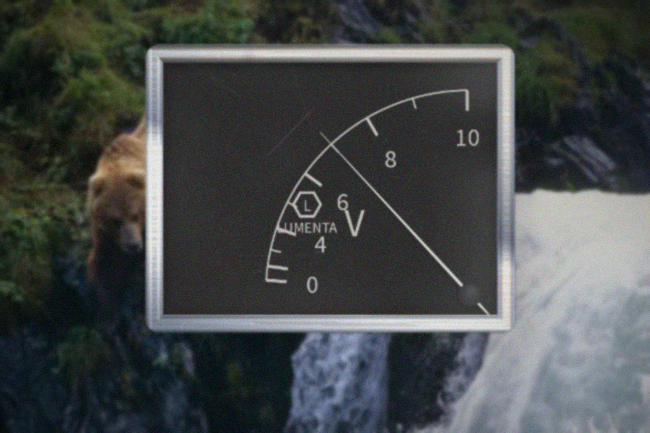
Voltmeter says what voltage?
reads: 7 V
